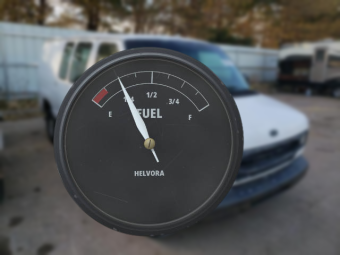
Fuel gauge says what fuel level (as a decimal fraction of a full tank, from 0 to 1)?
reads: 0.25
